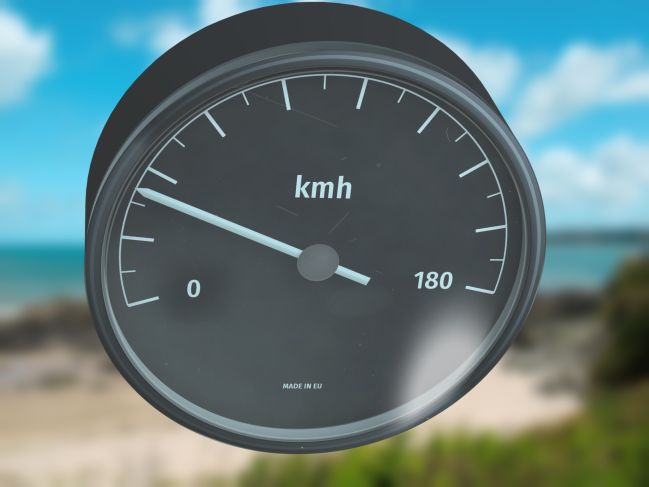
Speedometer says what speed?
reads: 35 km/h
